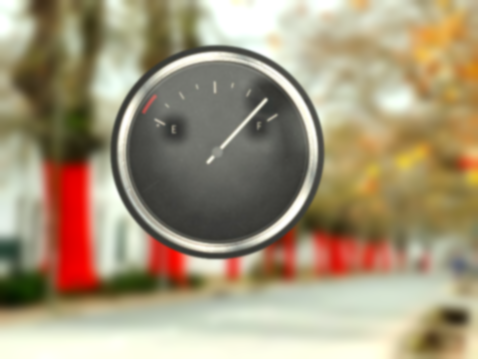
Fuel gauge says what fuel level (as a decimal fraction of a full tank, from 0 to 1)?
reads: 0.875
